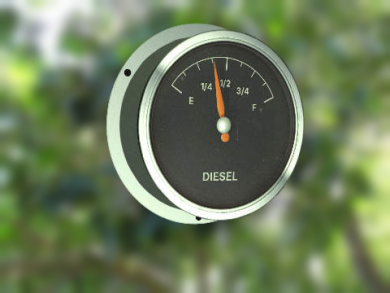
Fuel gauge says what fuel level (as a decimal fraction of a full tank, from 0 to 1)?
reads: 0.375
